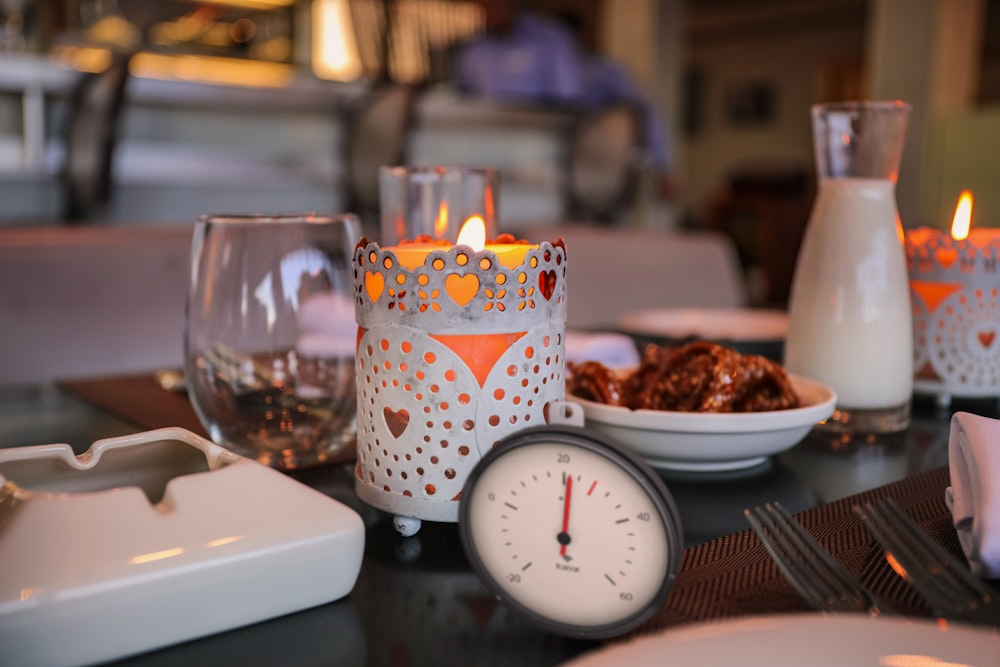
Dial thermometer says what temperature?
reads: 22 °C
